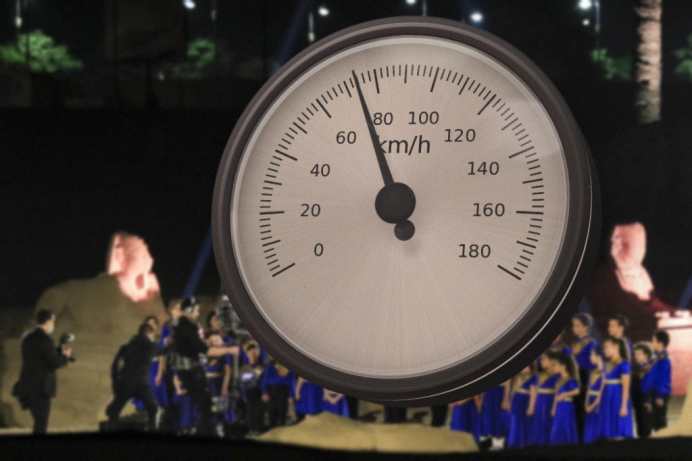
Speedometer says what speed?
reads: 74 km/h
